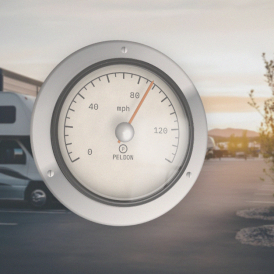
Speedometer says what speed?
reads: 87.5 mph
